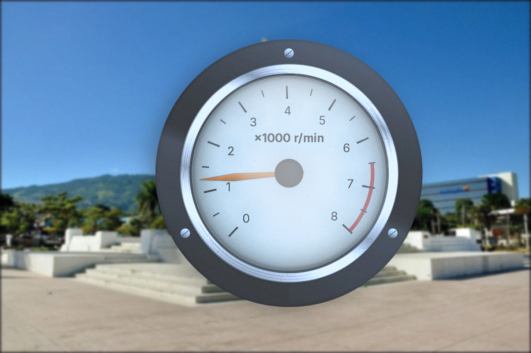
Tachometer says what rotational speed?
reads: 1250 rpm
